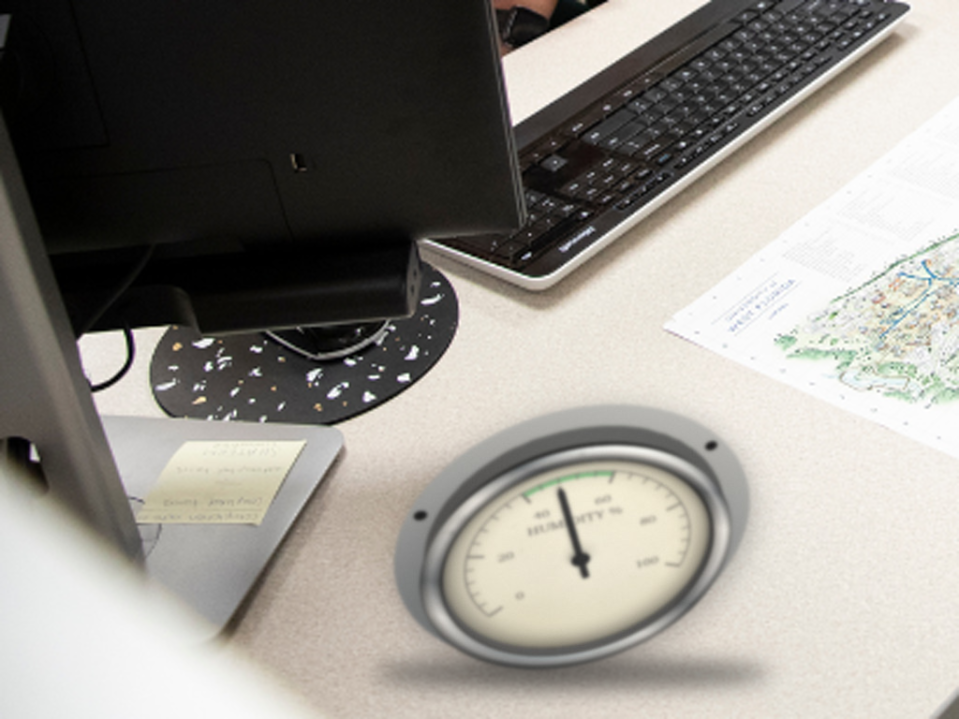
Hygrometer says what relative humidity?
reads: 48 %
